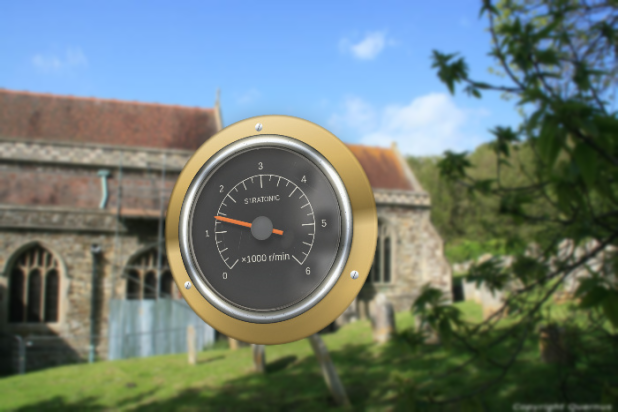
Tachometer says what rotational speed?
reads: 1375 rpm
